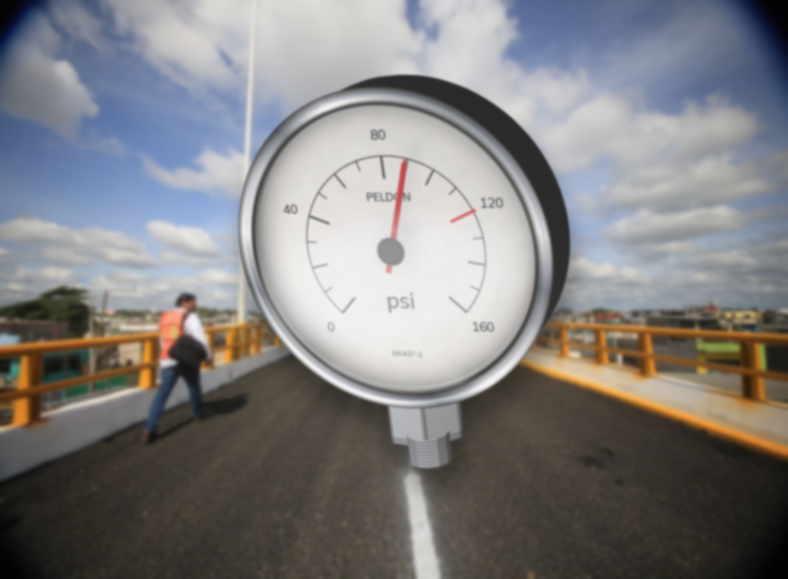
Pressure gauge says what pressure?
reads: 90 psi
